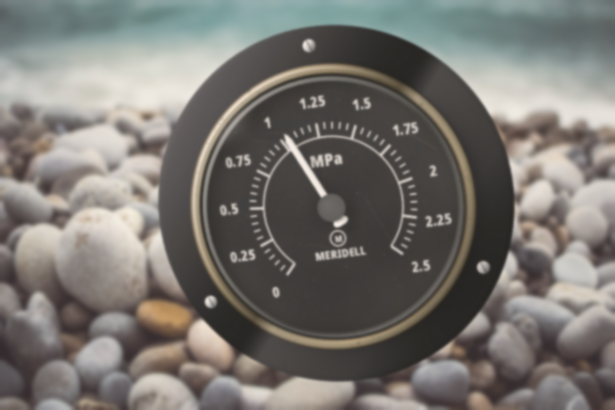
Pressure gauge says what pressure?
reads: 1.05 MPa
